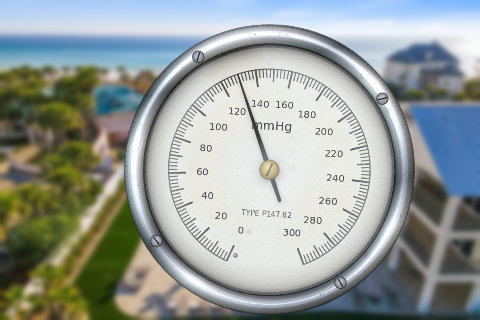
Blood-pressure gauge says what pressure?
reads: 130 mmHg
